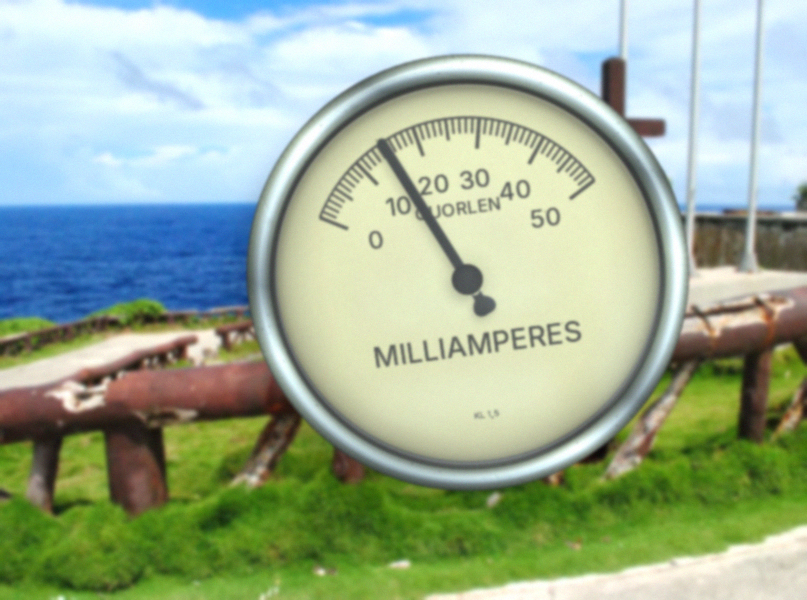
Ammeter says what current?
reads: 15 mA
